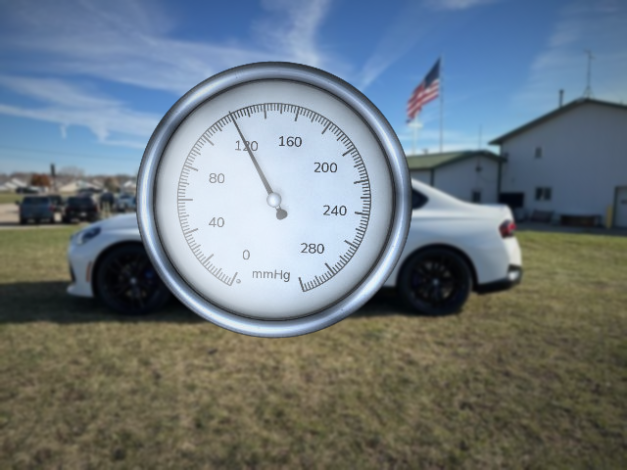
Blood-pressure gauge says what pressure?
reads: 120 mmHg
